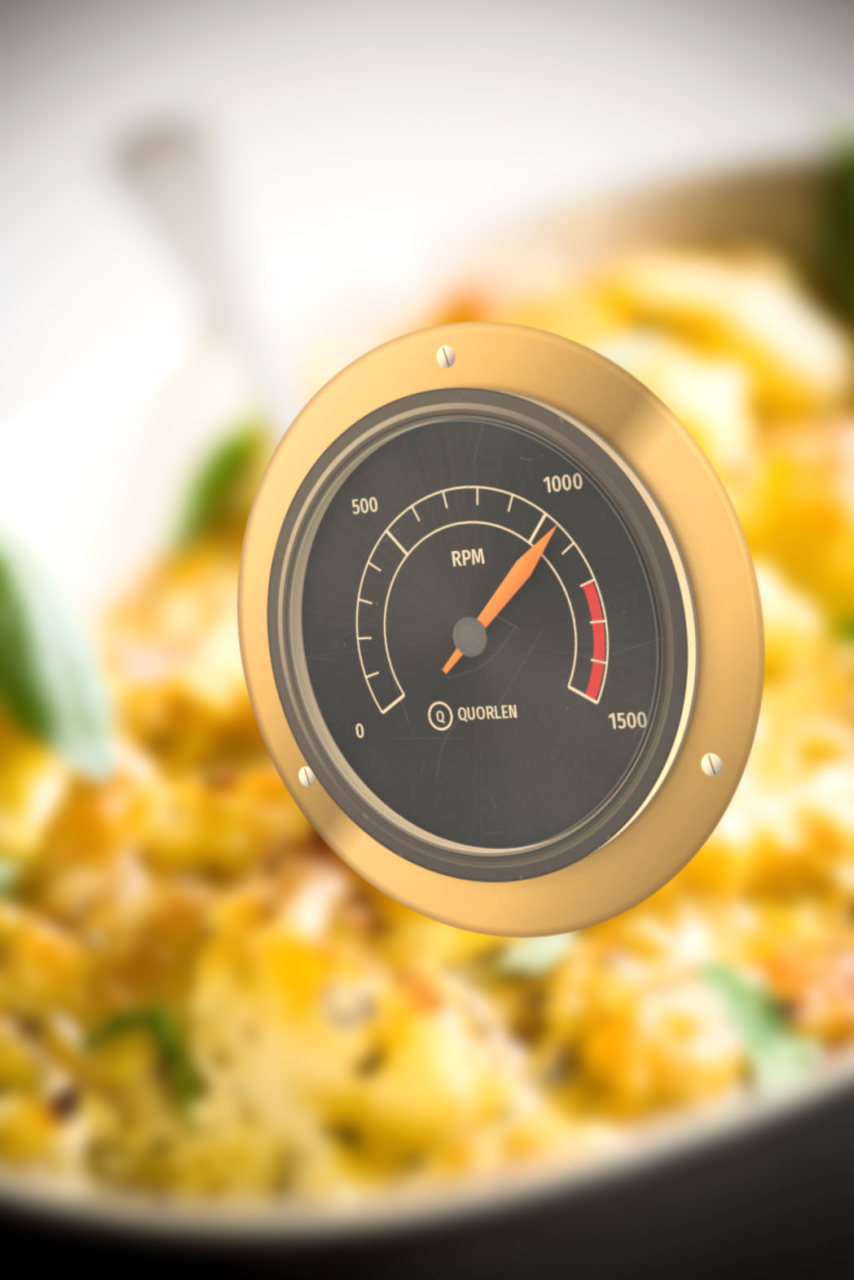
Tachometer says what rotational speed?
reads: 1050 rpm
